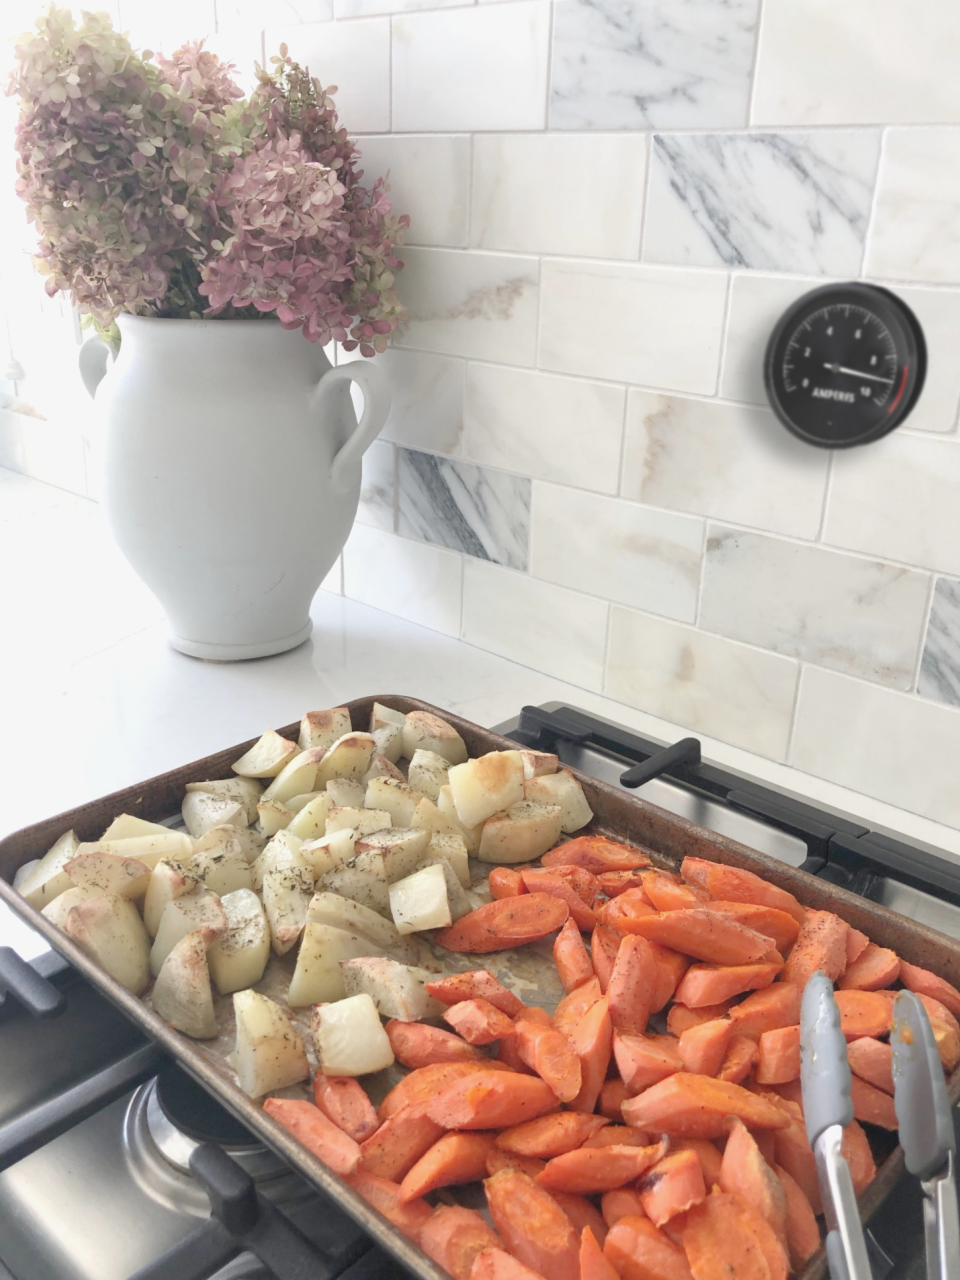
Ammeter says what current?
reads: 9 A
